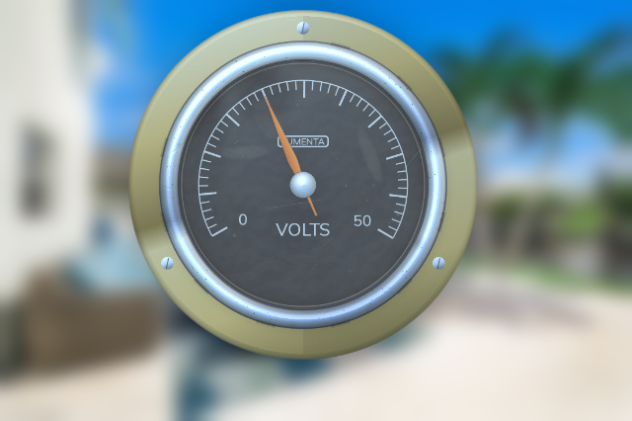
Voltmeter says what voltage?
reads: 20 V
